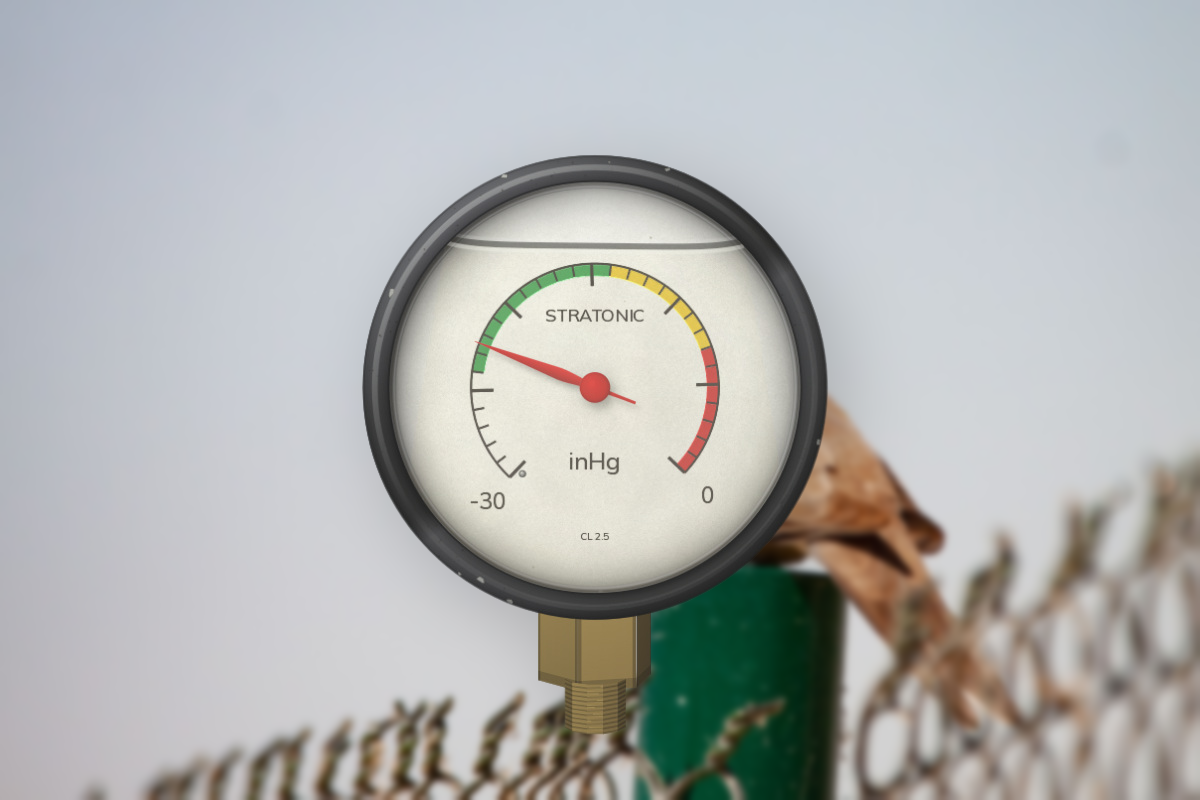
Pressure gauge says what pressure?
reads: -22.5 inHg
